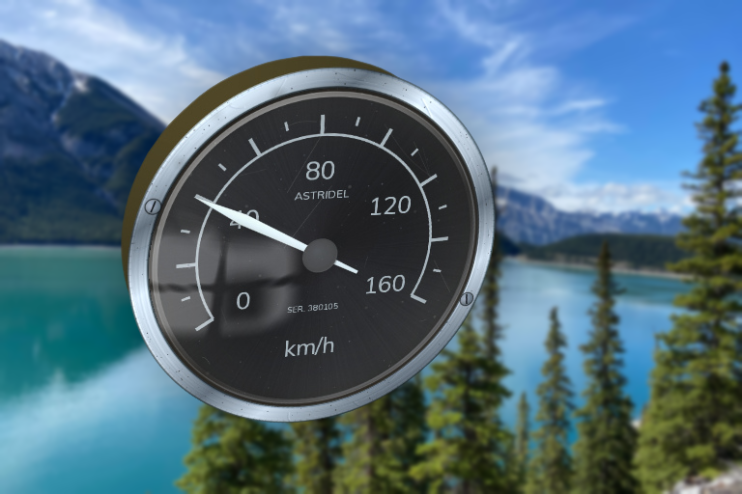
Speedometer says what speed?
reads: 40 km/h
